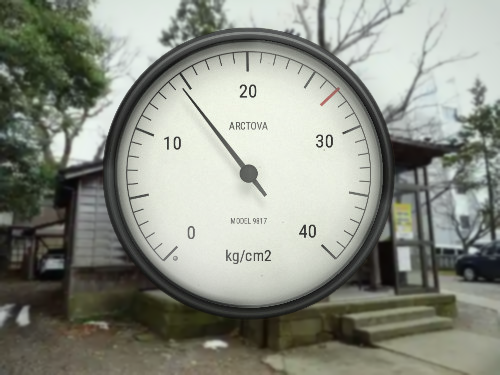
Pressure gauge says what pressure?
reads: 14.5 kg/cm²
